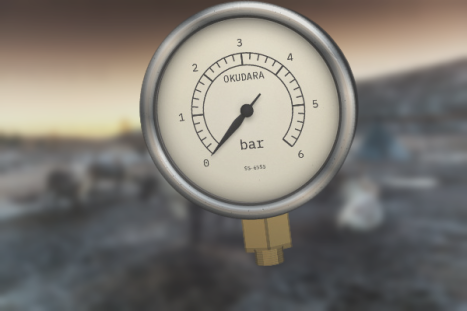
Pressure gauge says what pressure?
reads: 0 bar
